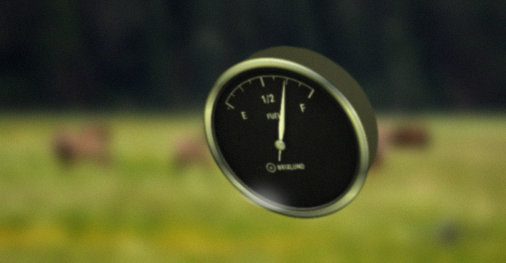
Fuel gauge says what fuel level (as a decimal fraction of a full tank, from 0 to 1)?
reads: 0.75
